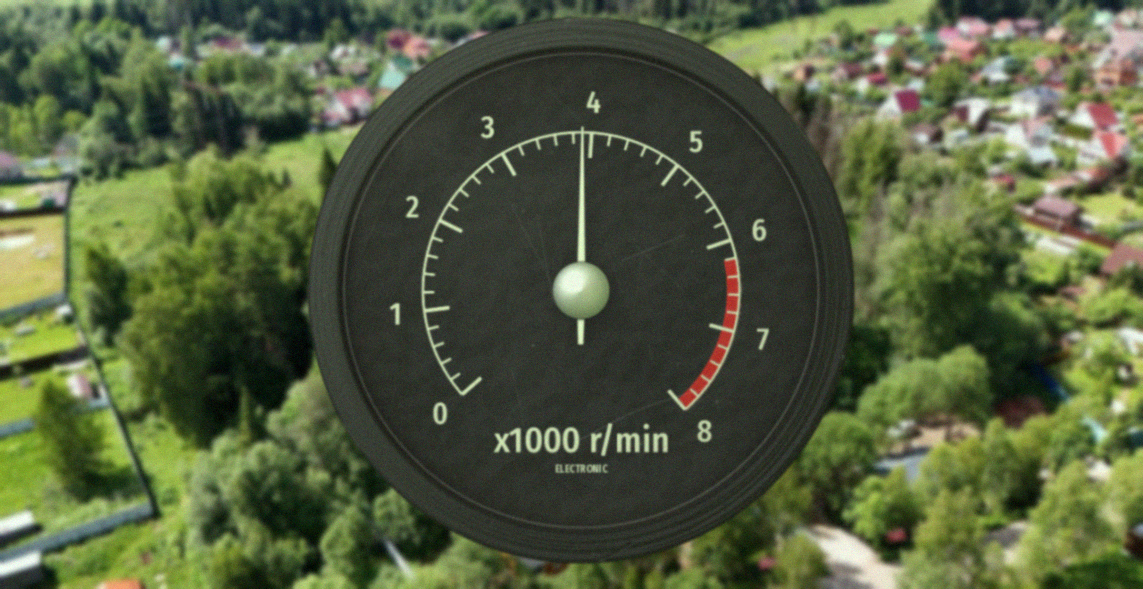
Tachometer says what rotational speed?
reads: 3900 rpm
